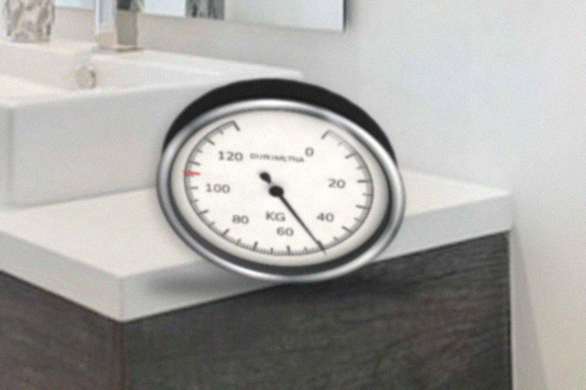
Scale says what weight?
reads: 50 kg
